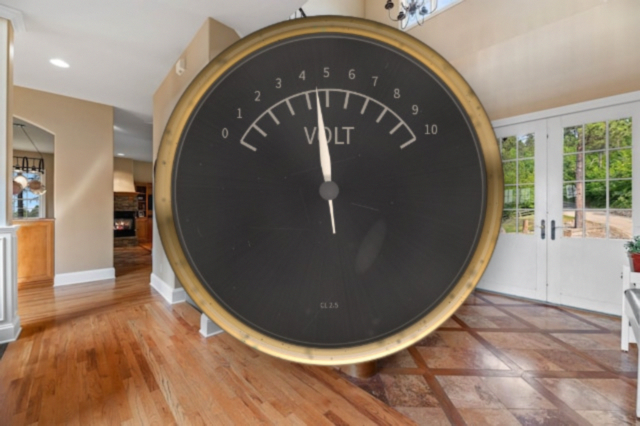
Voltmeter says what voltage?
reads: 4.5 V
